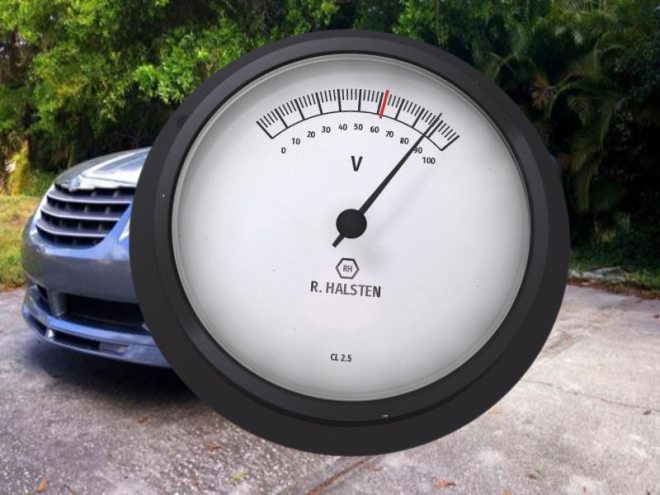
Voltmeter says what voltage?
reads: 88 V
